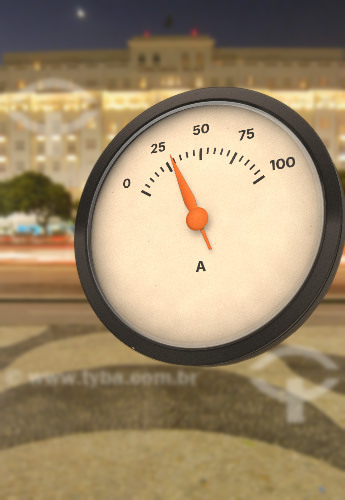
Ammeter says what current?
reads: 30 A
